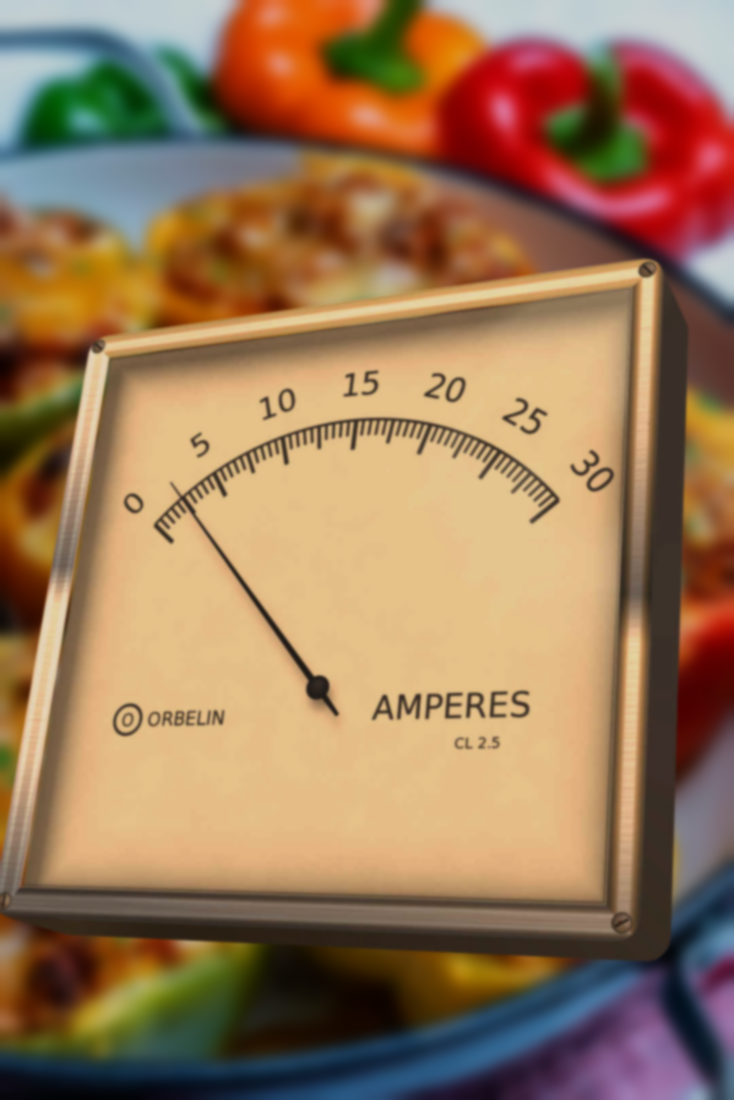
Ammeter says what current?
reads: 2.5 A
